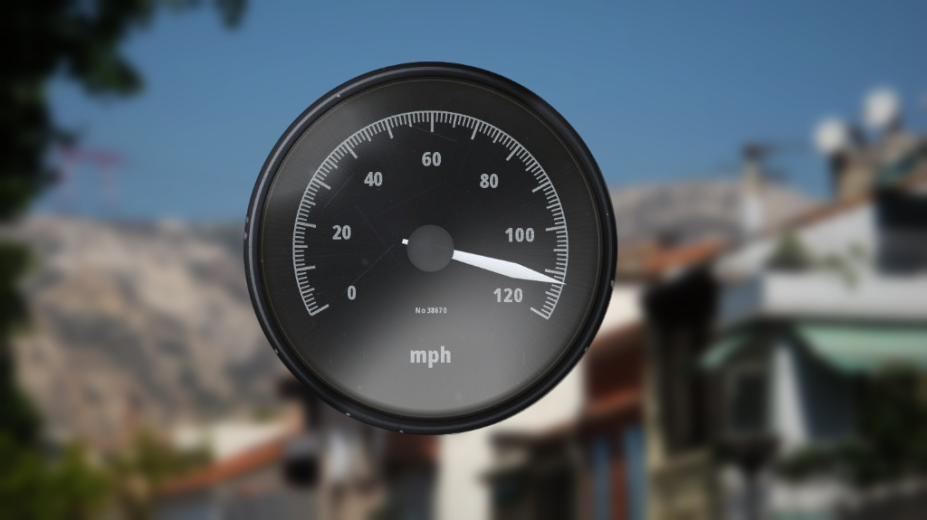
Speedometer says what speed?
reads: 112 mph
